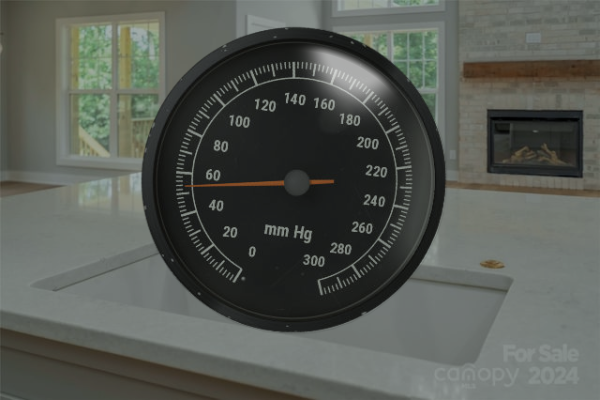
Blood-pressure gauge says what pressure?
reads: 54 mmHg
